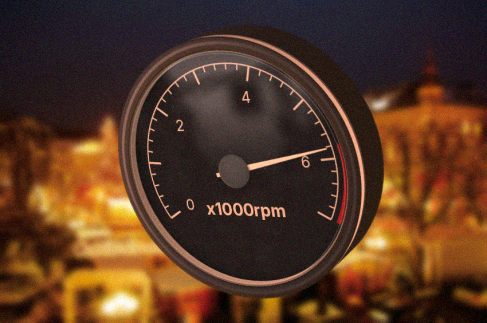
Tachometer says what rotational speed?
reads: 5800 rpm
